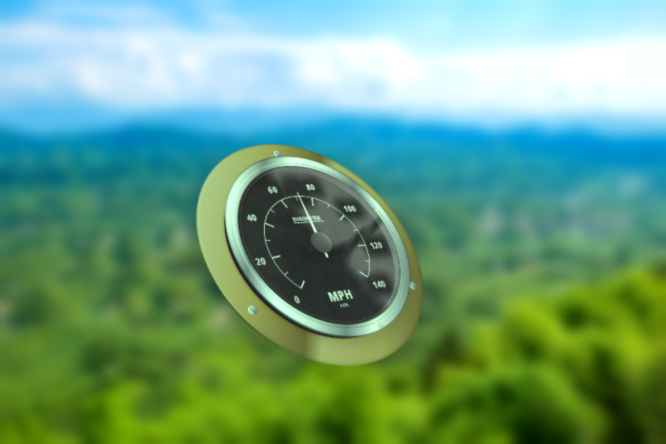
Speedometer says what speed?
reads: 70 mph
